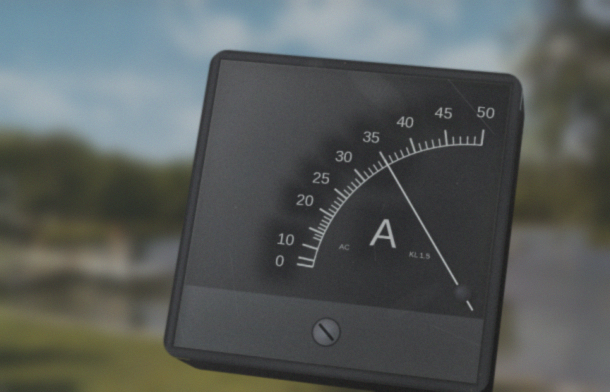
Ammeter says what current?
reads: 35 A
